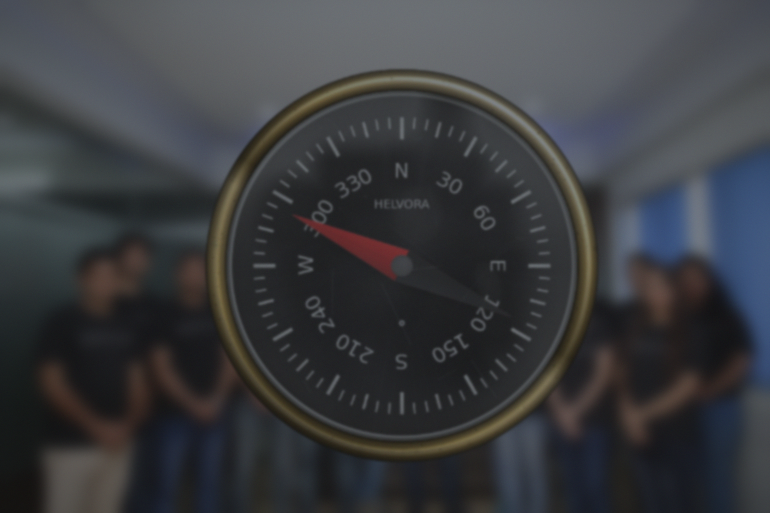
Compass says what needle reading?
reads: 295 °
